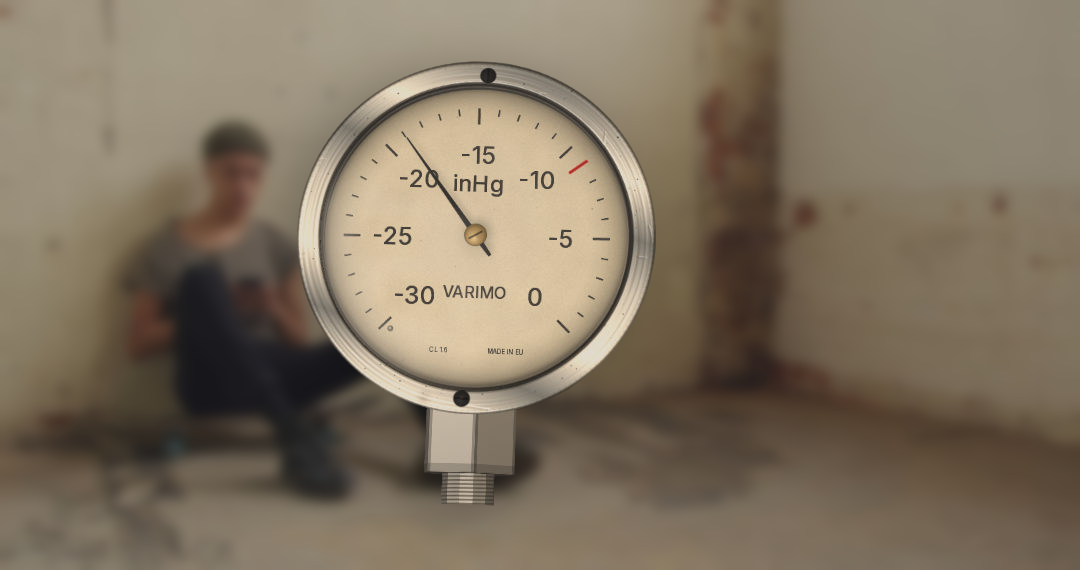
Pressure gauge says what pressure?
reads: -19 inHg
